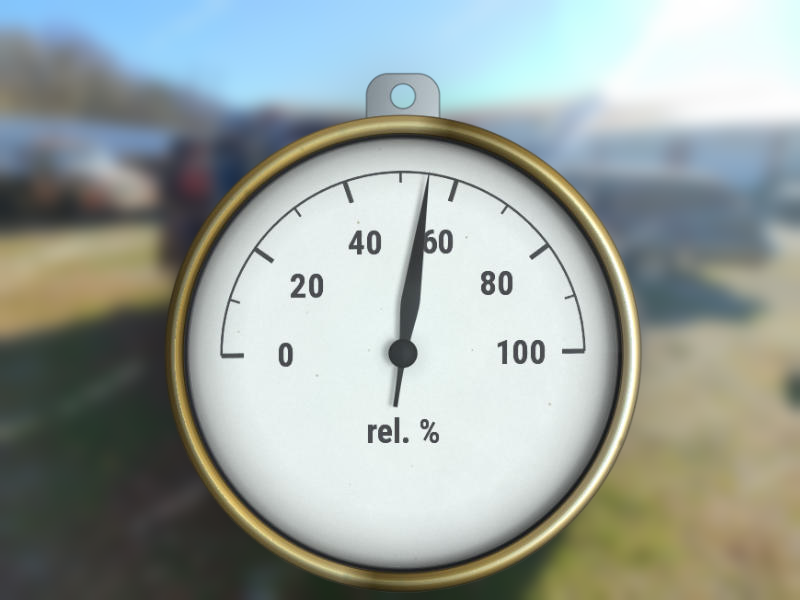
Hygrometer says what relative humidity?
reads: 55 %
